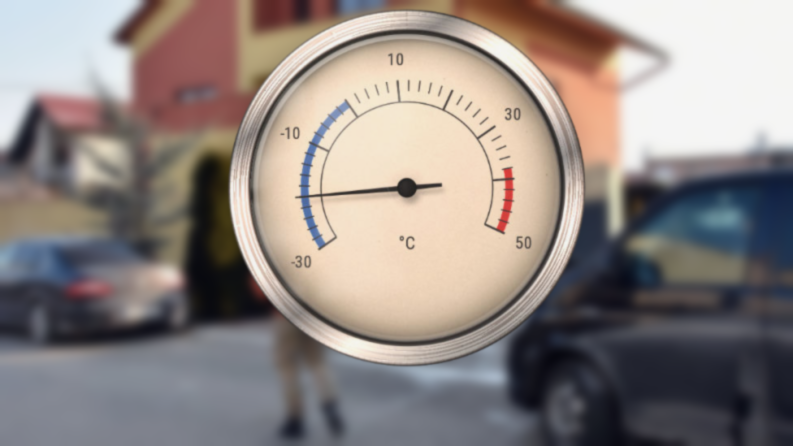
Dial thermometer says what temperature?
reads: -20 °C
